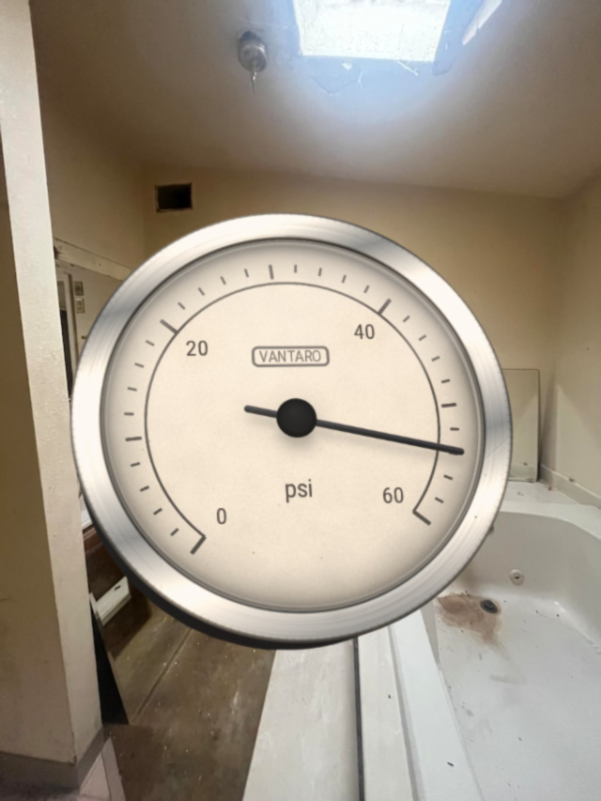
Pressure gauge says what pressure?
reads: 54 psi
